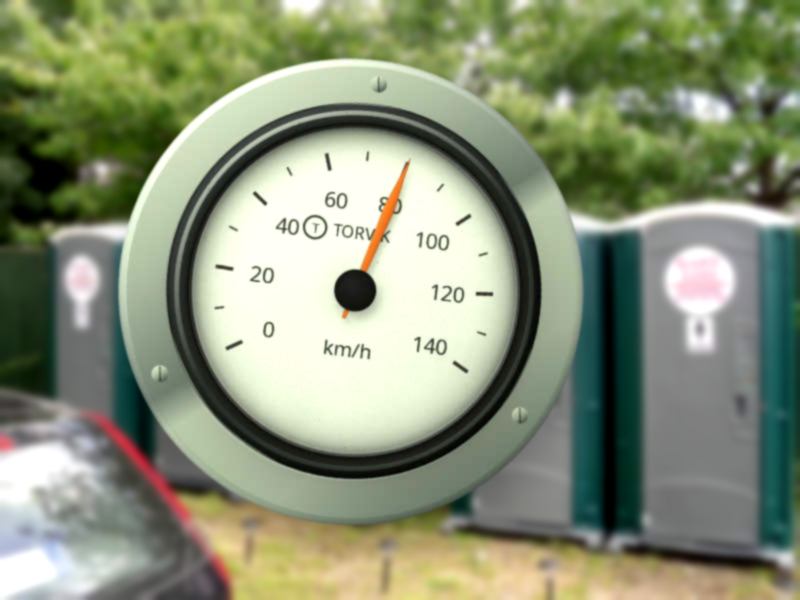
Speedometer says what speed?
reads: 80 km/h
